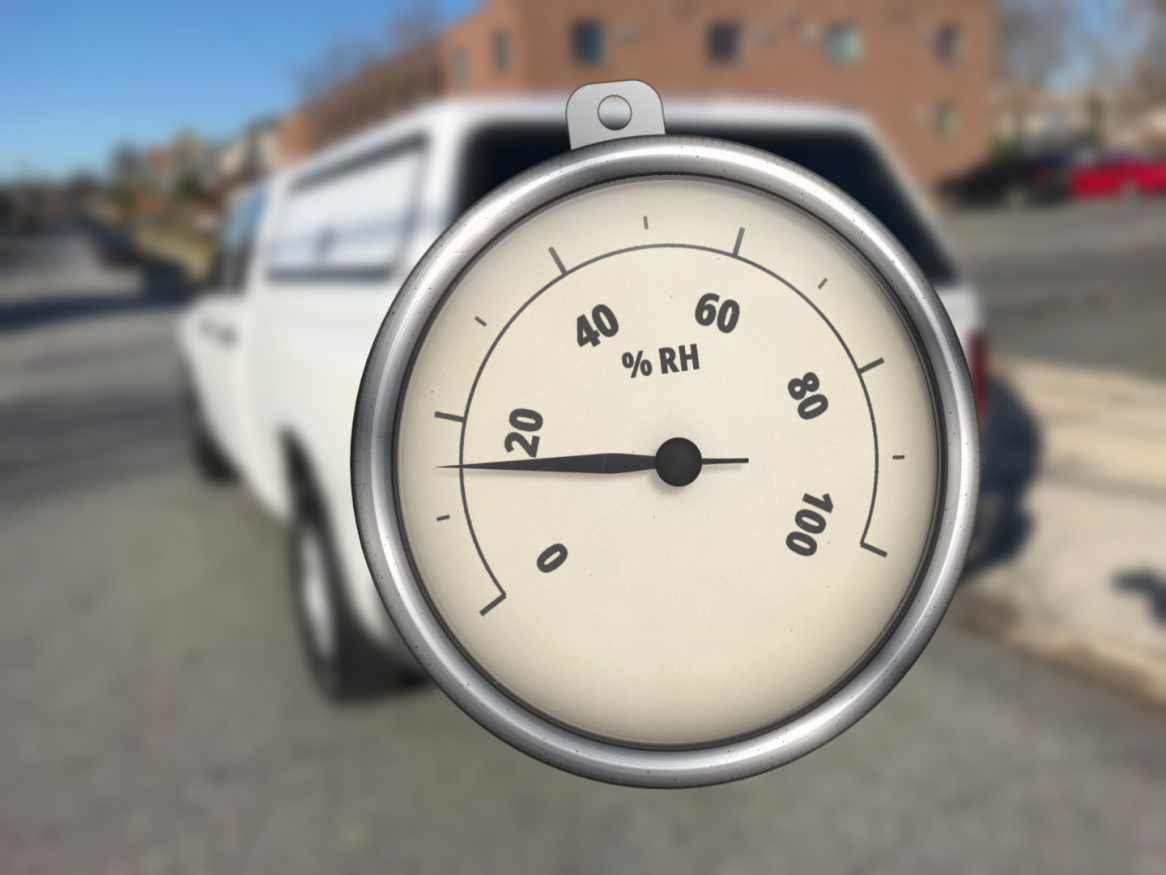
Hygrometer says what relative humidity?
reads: 15 %
